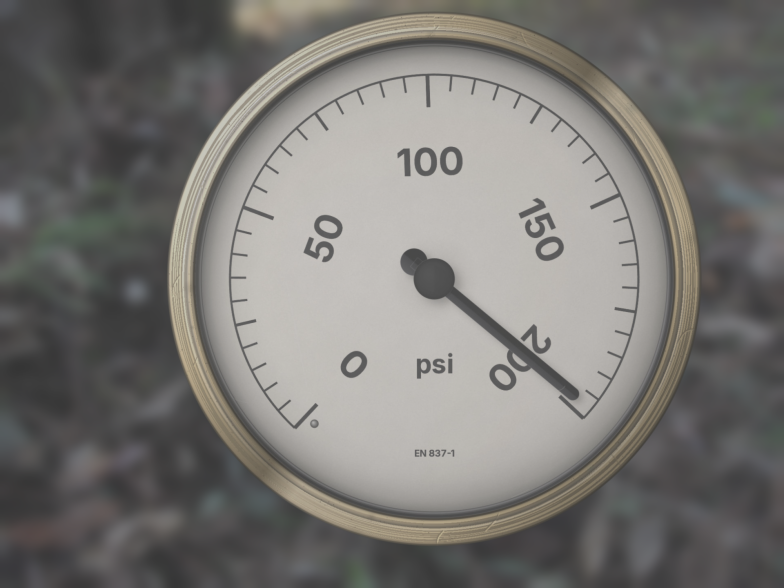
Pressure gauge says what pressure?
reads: 197.5 psi
